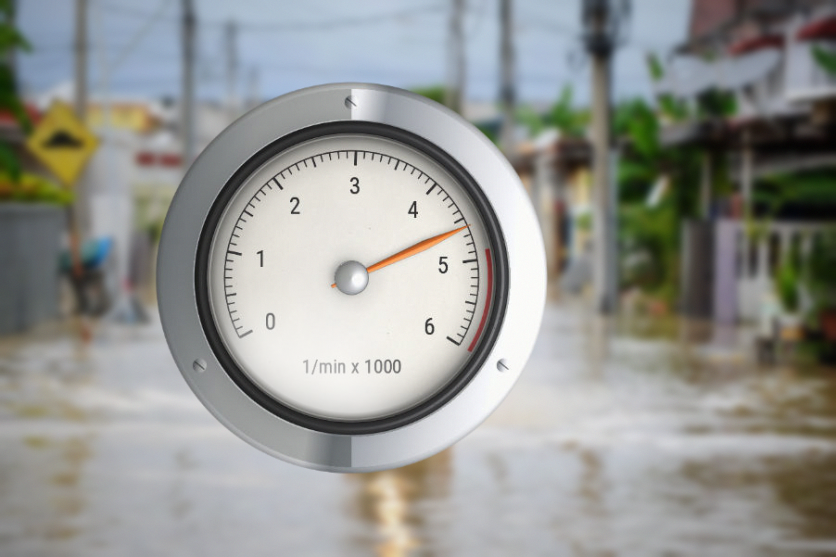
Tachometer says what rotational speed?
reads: 4600 rpm
